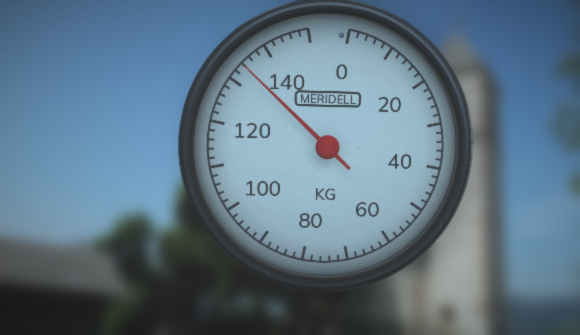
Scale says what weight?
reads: 134 kg
